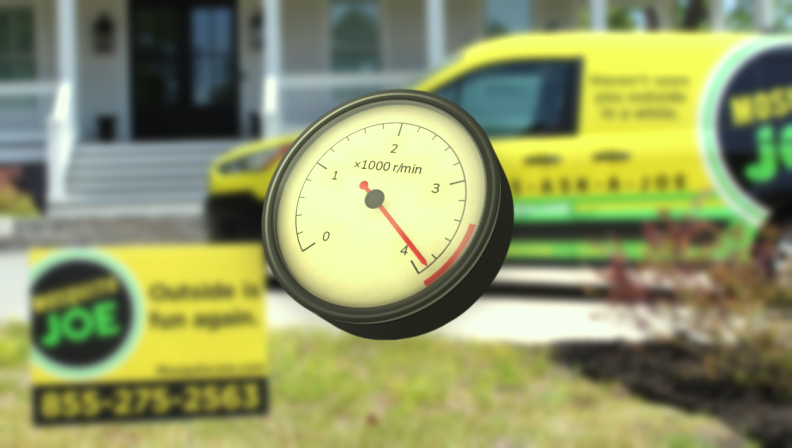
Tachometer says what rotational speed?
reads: 3900 rpm
